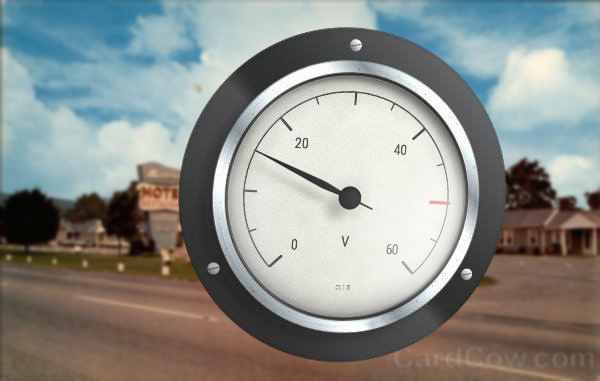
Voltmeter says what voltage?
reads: 15 V
